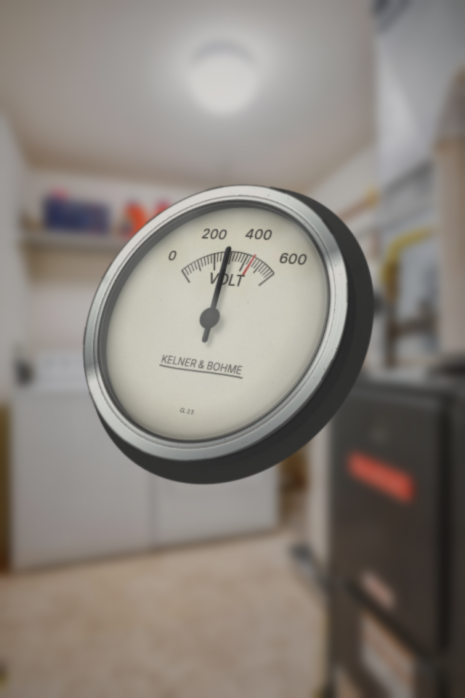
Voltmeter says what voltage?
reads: 300 V
